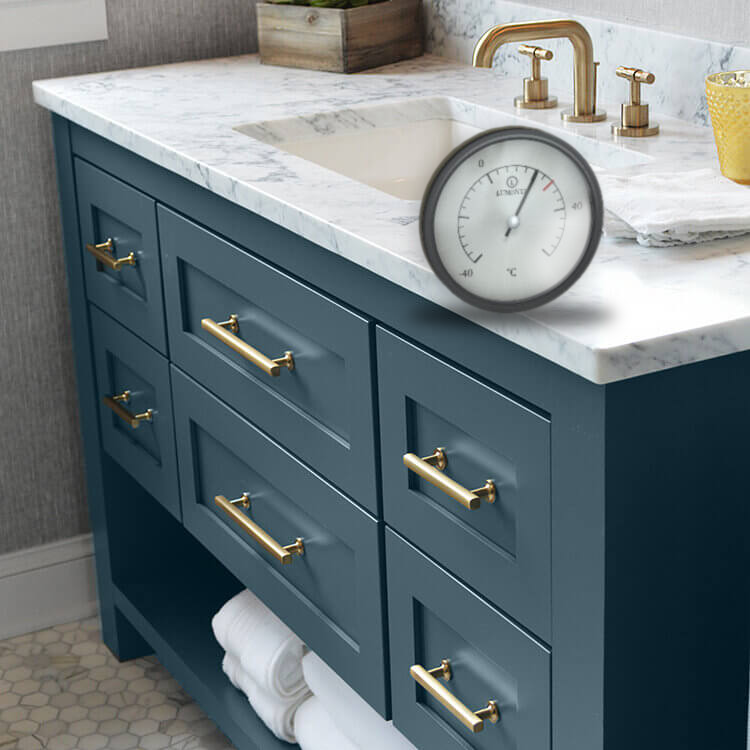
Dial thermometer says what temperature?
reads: 20 °C
